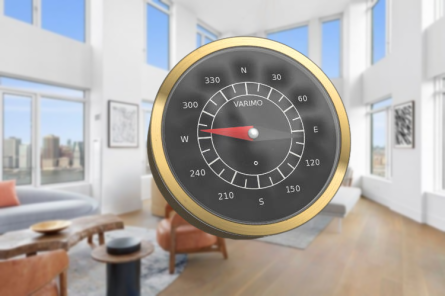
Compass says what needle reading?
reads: 277.5 °
